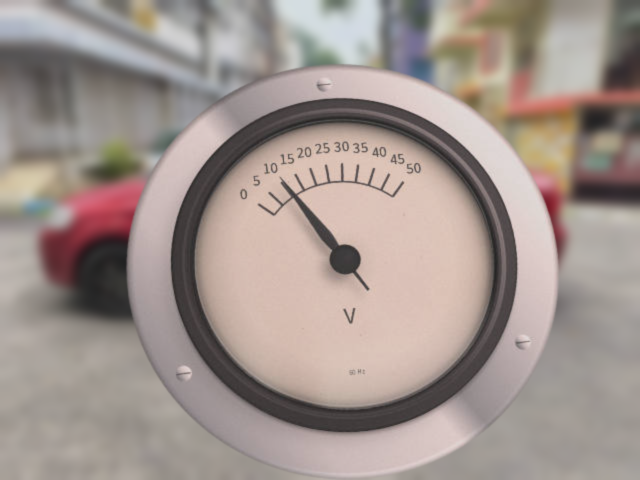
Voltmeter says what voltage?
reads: 10 V
